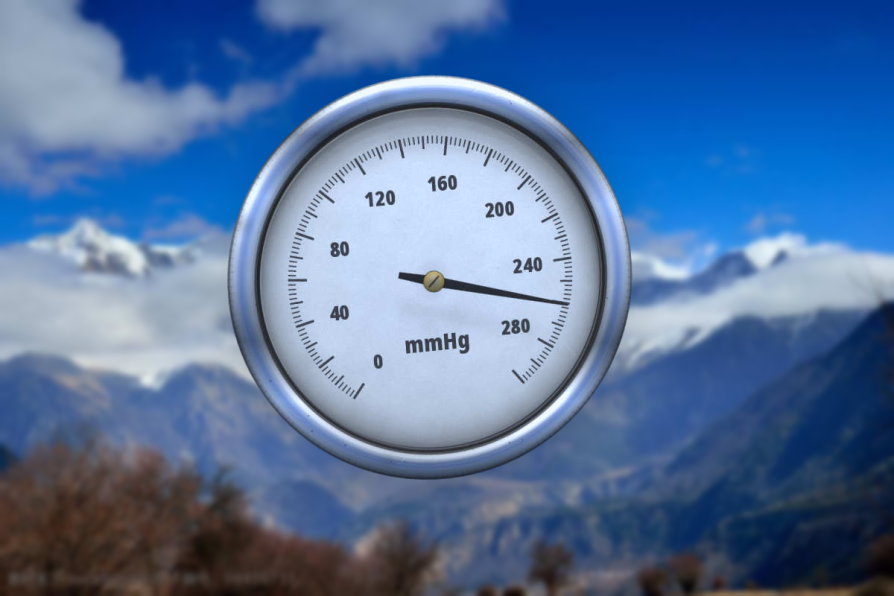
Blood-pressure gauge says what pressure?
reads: 260 mmHg
